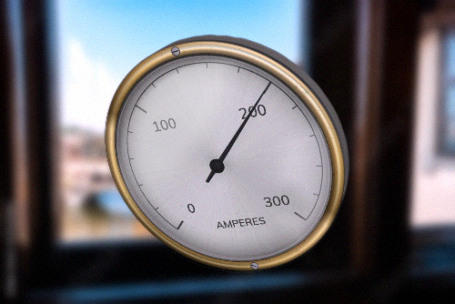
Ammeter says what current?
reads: 200 A
